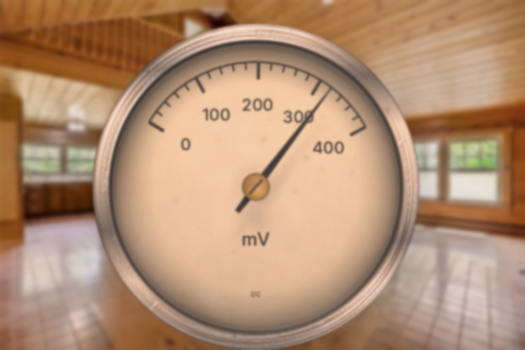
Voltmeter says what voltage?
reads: 320 mV
